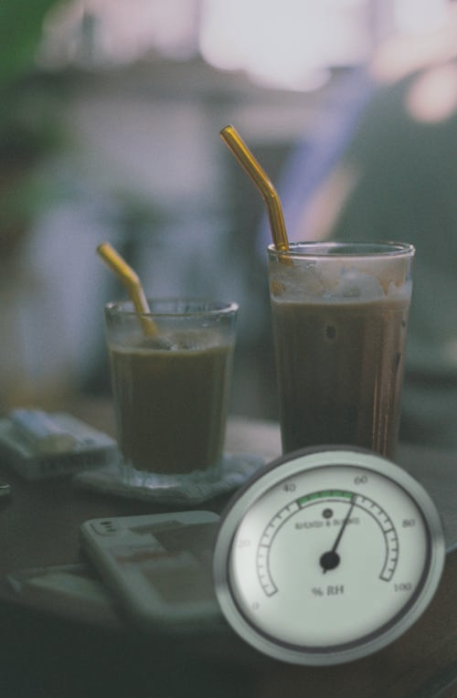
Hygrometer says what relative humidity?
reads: 60 %
